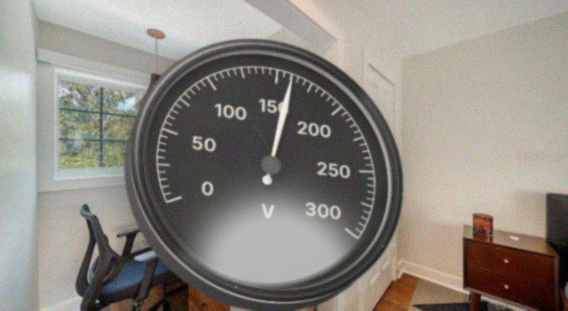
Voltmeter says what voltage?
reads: 160 V
